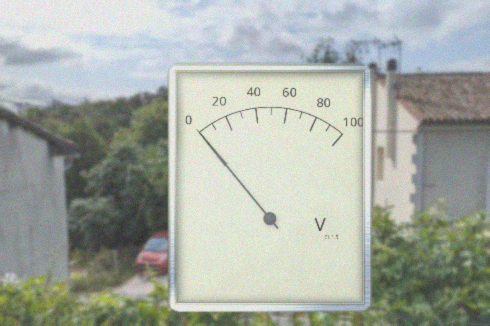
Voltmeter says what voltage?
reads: 0 V
